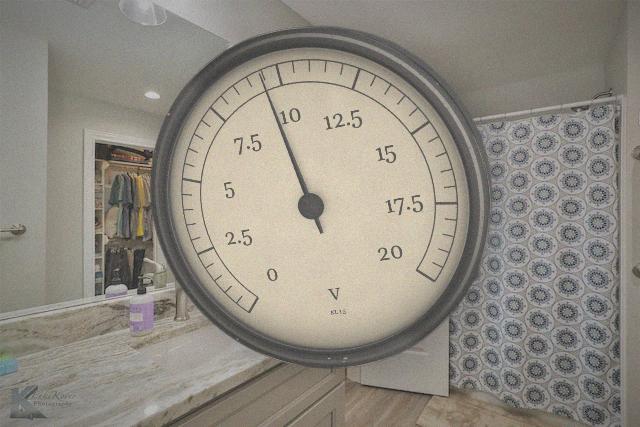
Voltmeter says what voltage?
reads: 9.5 V
